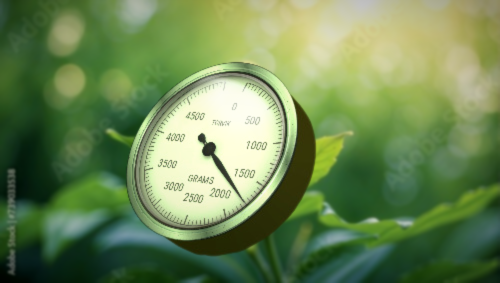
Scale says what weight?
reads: 1750 g
